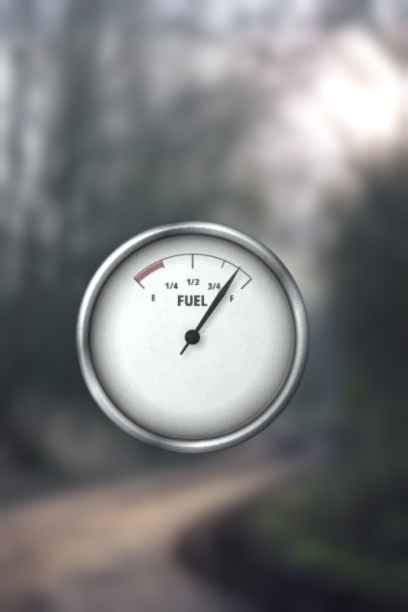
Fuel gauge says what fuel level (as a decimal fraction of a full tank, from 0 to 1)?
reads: 0.875
